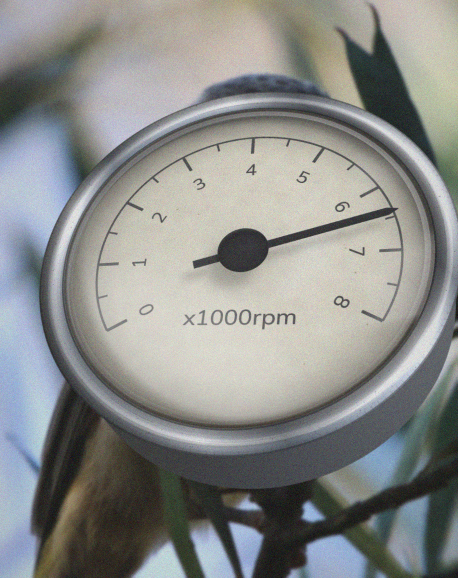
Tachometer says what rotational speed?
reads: 6500 rpm
